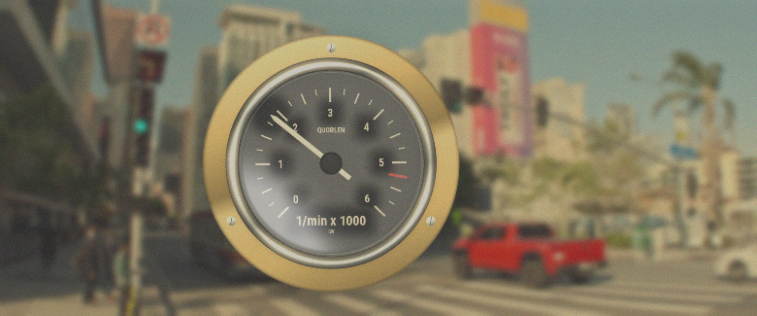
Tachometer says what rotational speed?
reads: 1875 rpm
